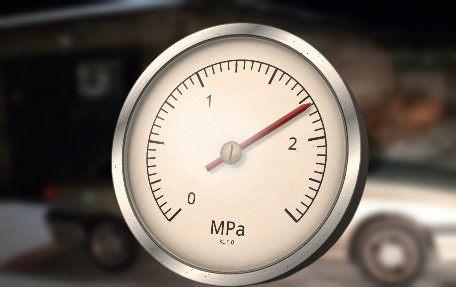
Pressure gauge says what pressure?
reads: 1.8 MPa
